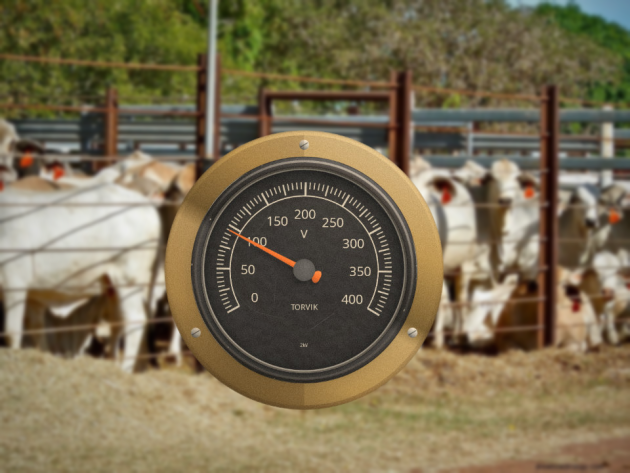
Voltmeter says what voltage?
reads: 95 V
